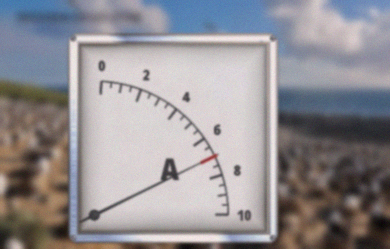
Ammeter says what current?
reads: 7 A
